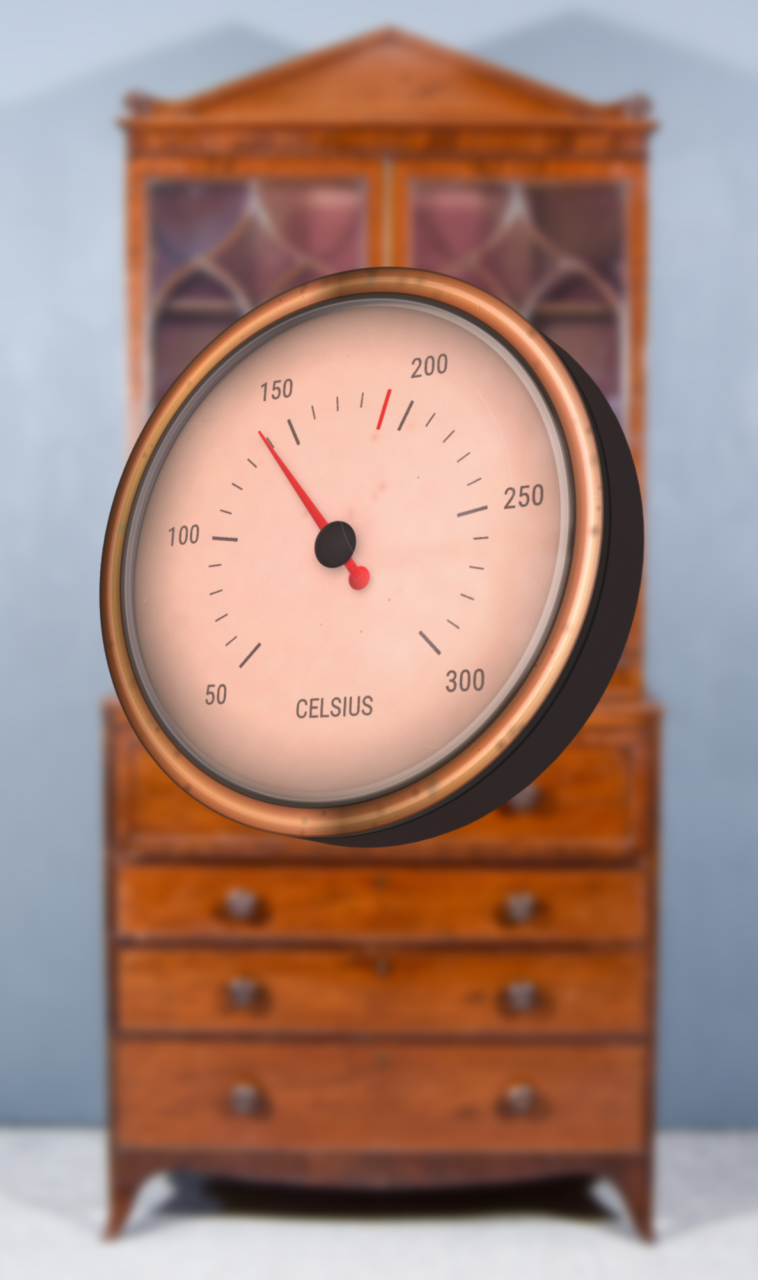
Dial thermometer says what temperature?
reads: 140 °C
